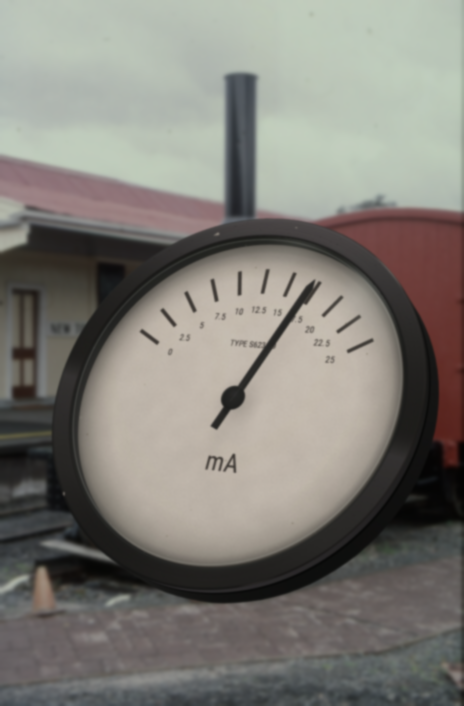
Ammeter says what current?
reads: 17.5 mA
